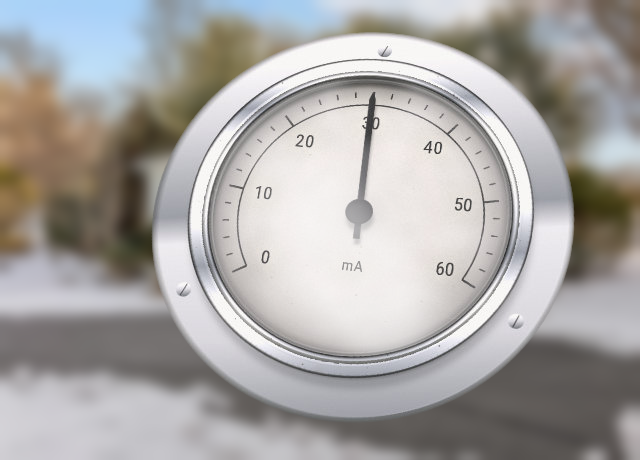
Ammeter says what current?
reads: 30 mA
